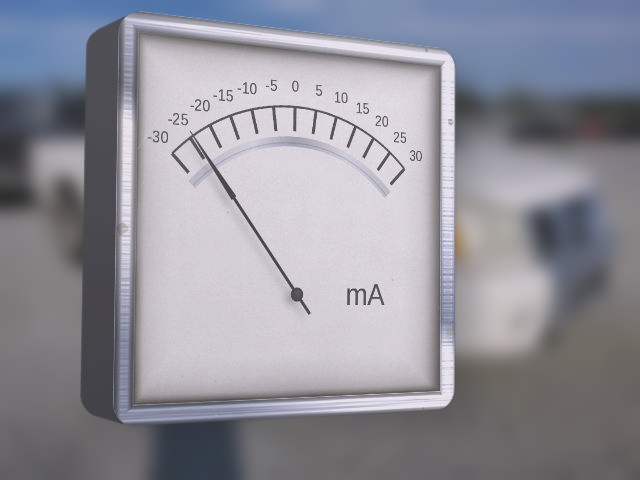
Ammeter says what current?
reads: -25 mA
